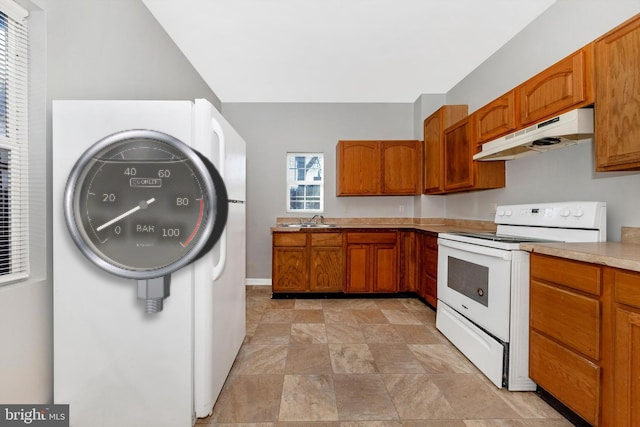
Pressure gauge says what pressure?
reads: 5 bar
